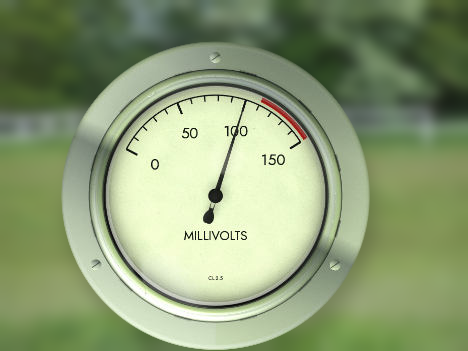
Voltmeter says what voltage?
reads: 100 mV
